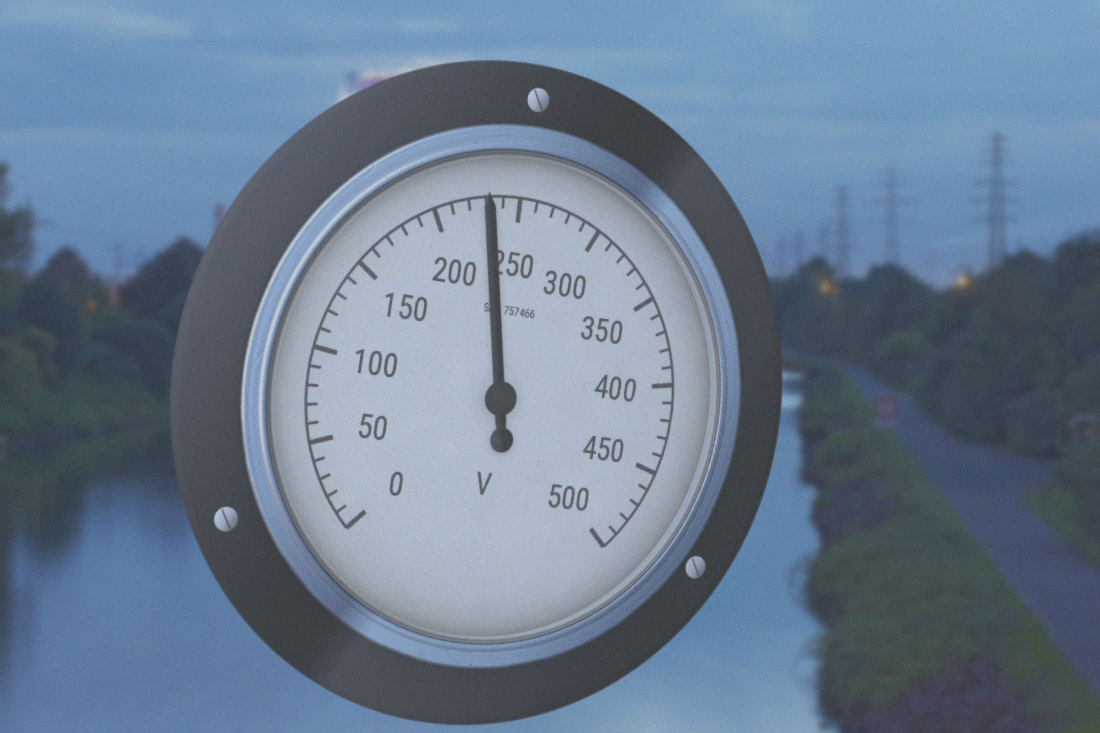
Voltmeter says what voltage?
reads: 230 V
